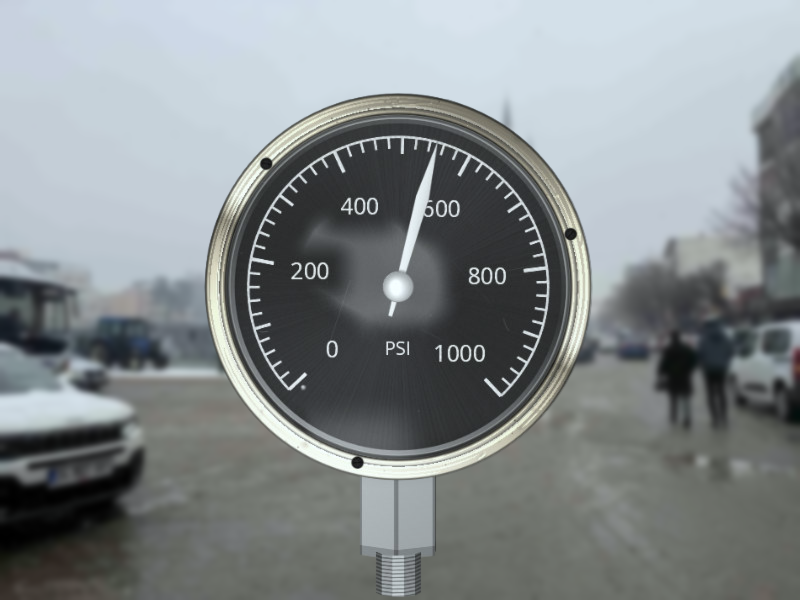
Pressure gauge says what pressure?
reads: 550 psi
